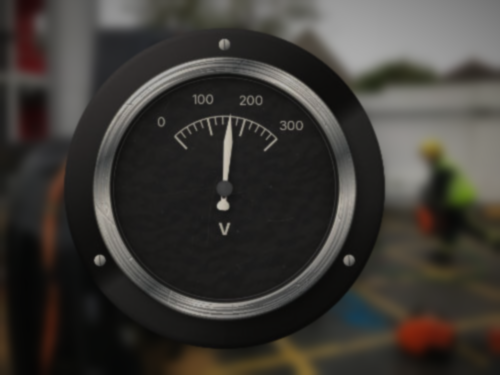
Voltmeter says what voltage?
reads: 160 V
